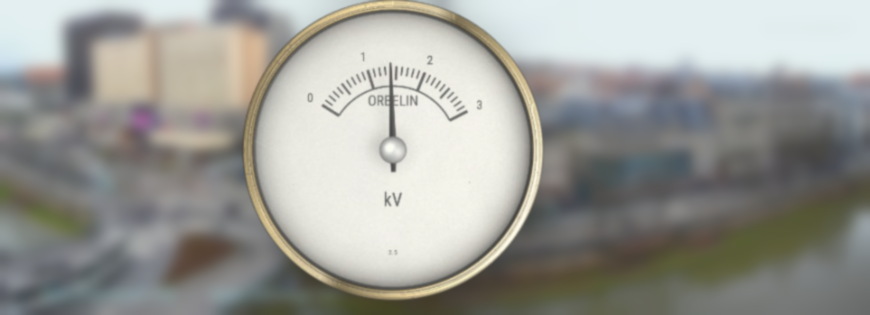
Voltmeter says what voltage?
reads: 1.4 kV
